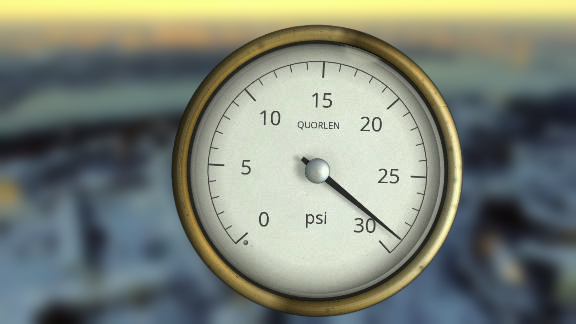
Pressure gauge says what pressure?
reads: 29 psi
